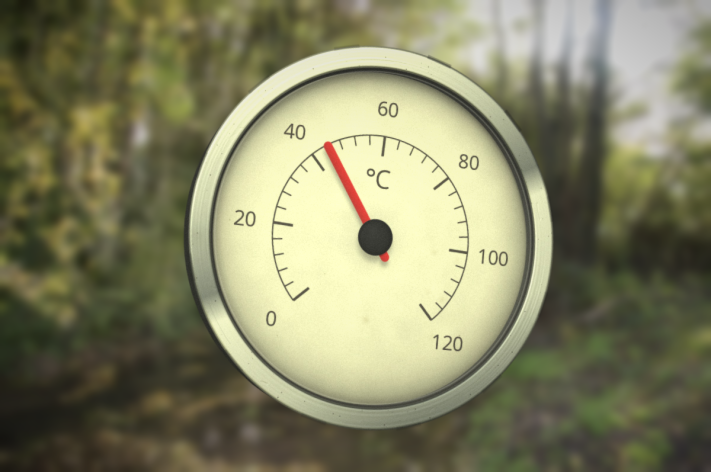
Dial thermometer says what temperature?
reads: 44 °C
